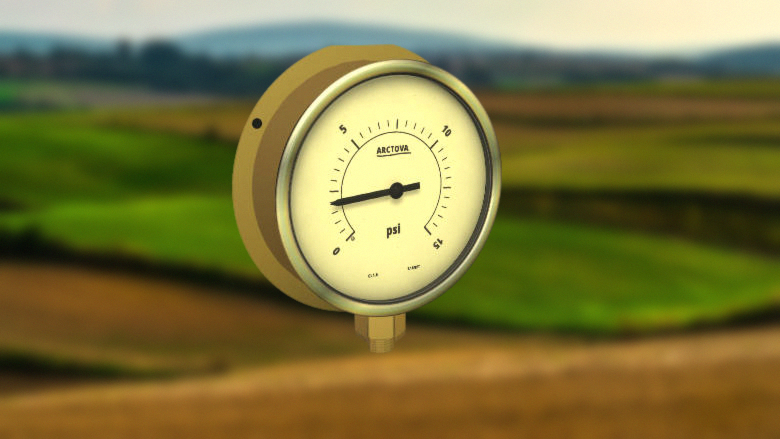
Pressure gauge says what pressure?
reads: 2 psi
